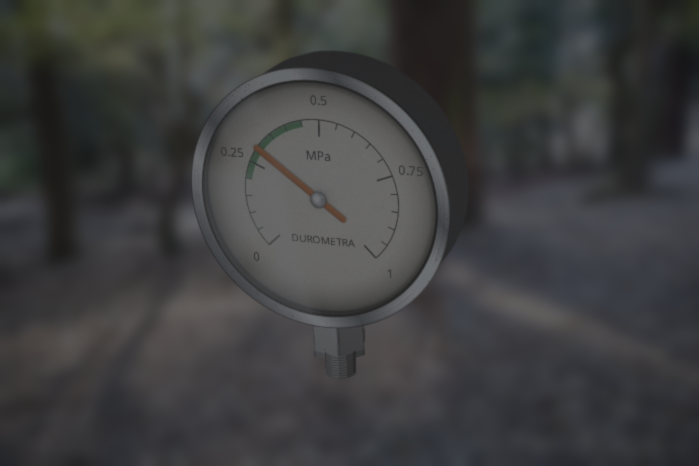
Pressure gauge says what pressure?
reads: 0.3 MPa
